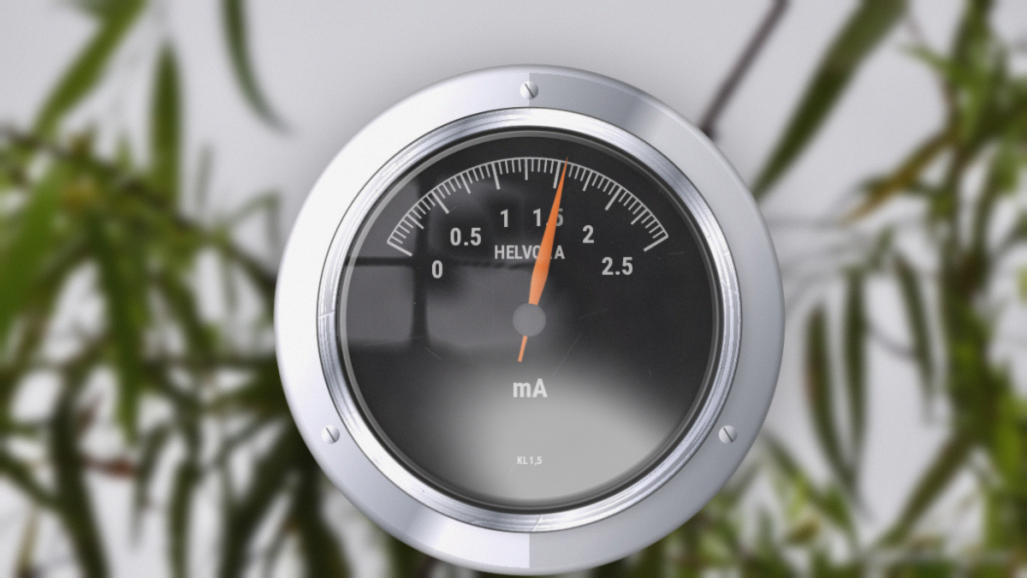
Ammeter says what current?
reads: 1.55 mA
